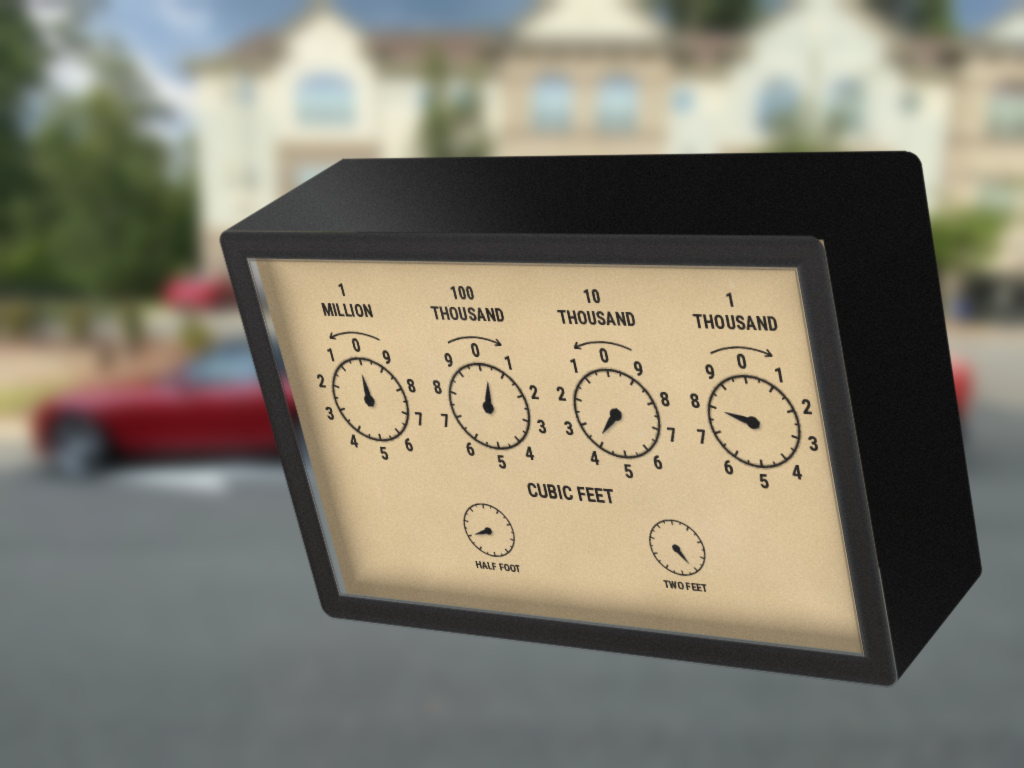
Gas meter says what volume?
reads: 3800 ft³
